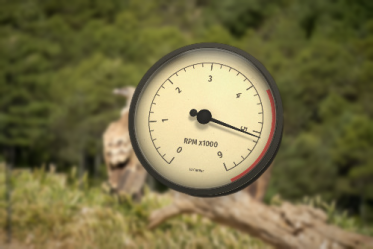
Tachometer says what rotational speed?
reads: 5100 rpm
